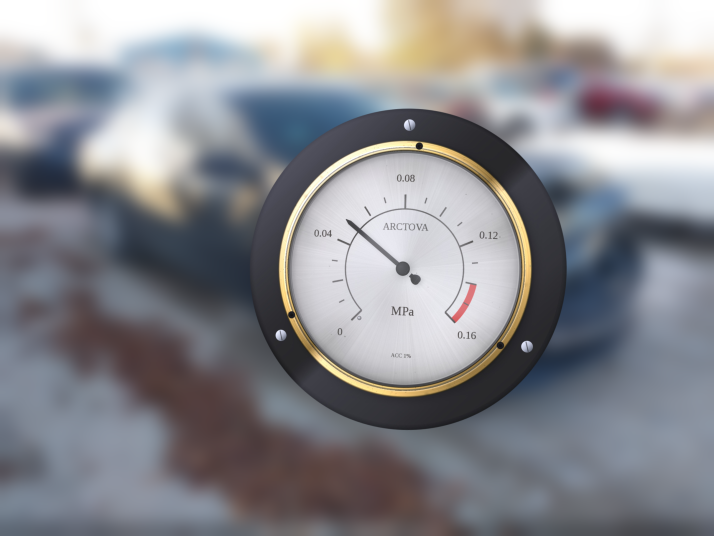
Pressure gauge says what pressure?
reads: 0.05 MPa
